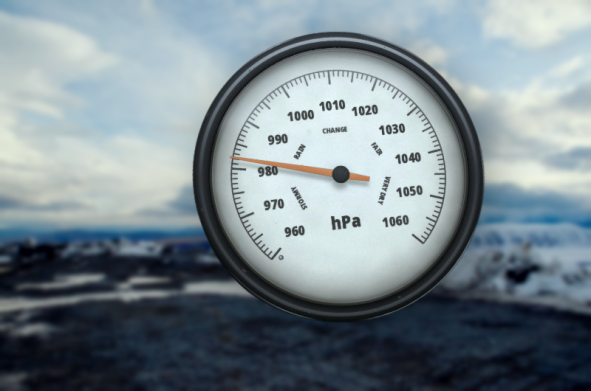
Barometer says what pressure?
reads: 982 hPa
